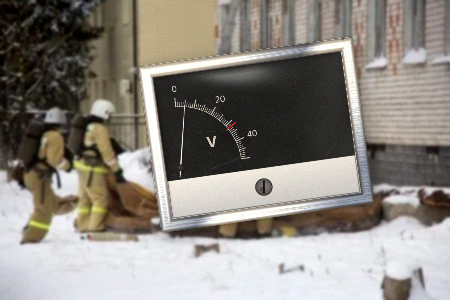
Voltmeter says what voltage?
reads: 5 V
